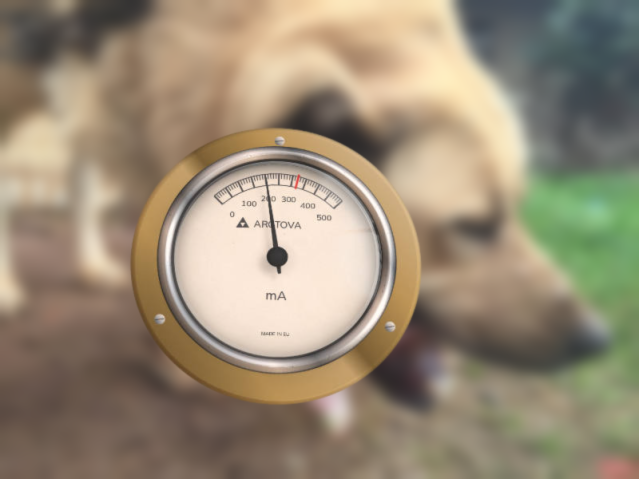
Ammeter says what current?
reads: 200 mA
